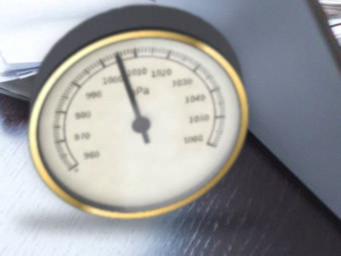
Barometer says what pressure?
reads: 1005 hPa
